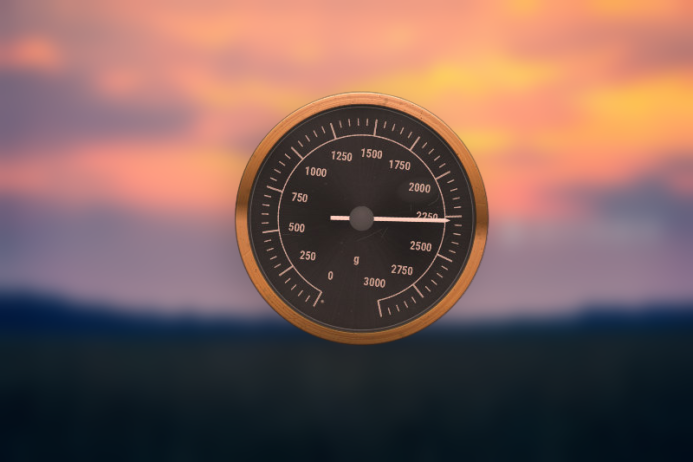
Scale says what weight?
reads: 2275 g
